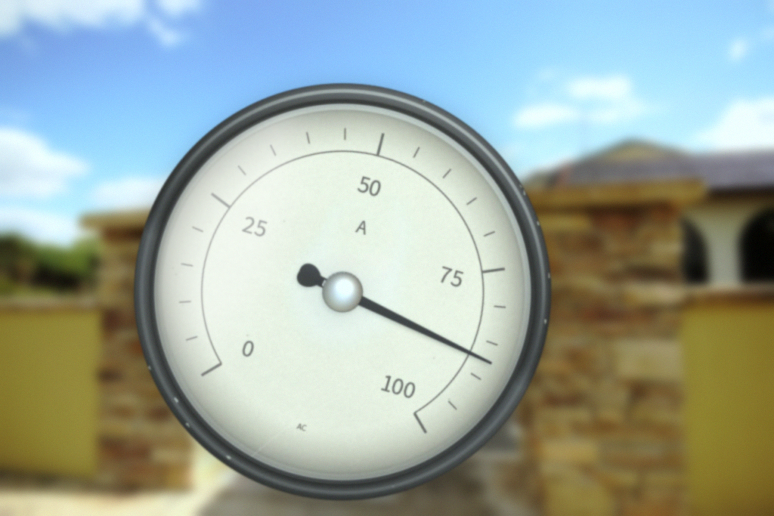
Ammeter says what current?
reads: 87.5 A
